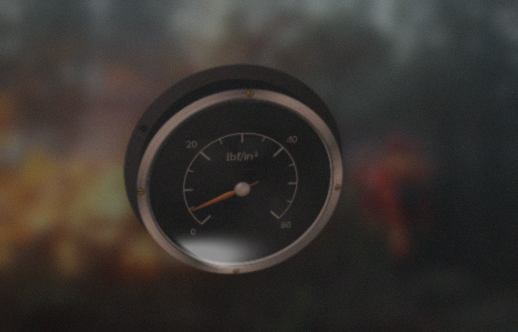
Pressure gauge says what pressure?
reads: 5 psi
